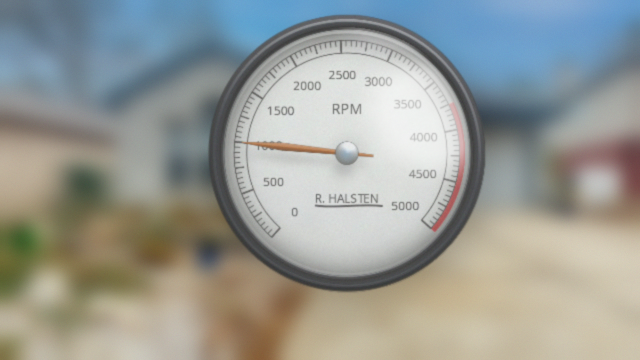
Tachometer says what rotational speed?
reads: 1000 rpm
